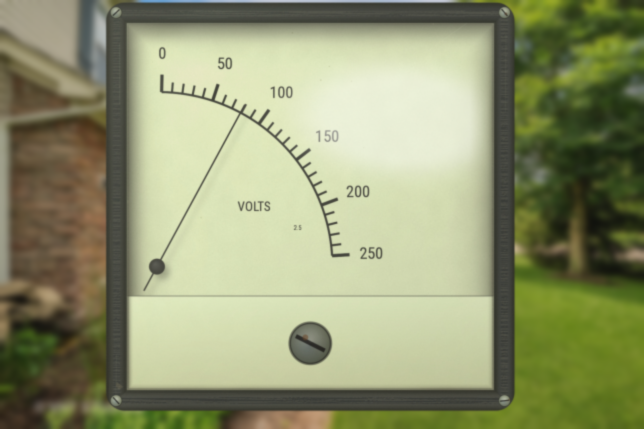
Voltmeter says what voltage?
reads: 80 V
